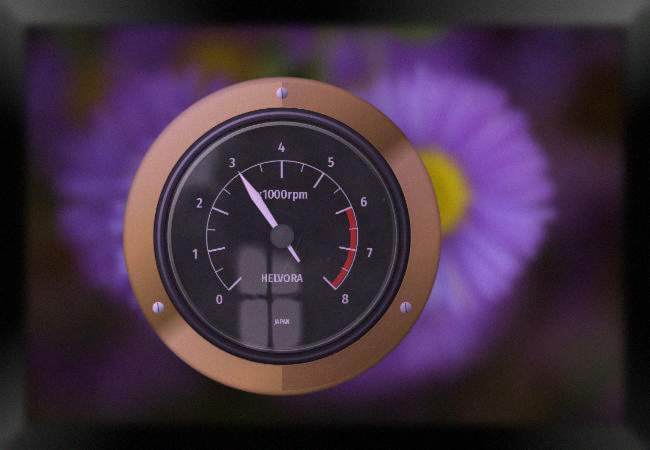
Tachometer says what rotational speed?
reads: 3000 rpm
